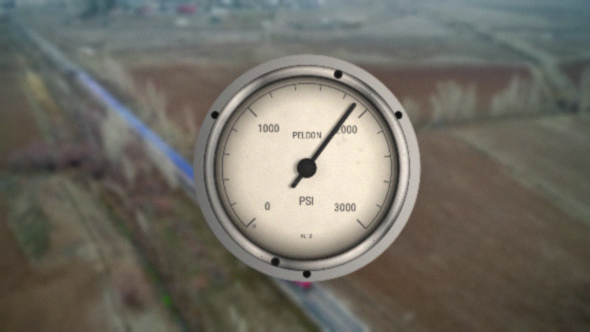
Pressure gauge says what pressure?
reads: 1900 psi
